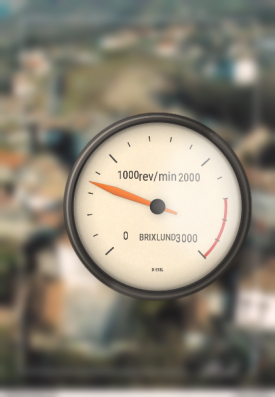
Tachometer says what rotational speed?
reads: 700 rpm
